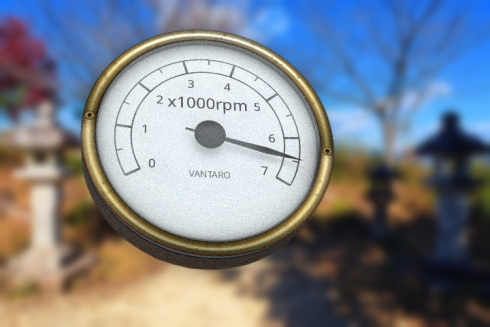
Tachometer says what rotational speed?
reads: 6500 rpm
